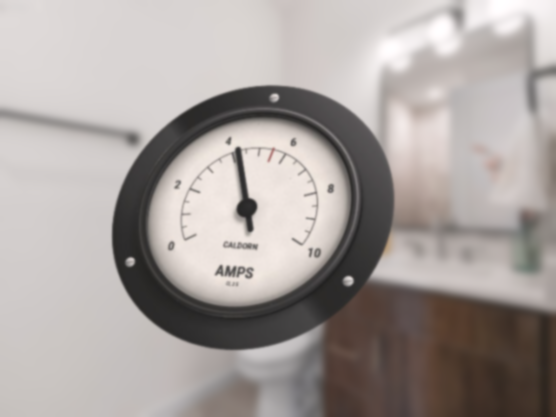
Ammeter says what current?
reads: 4.25 A
